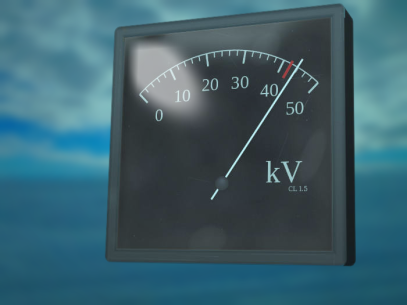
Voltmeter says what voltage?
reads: 44 kV
